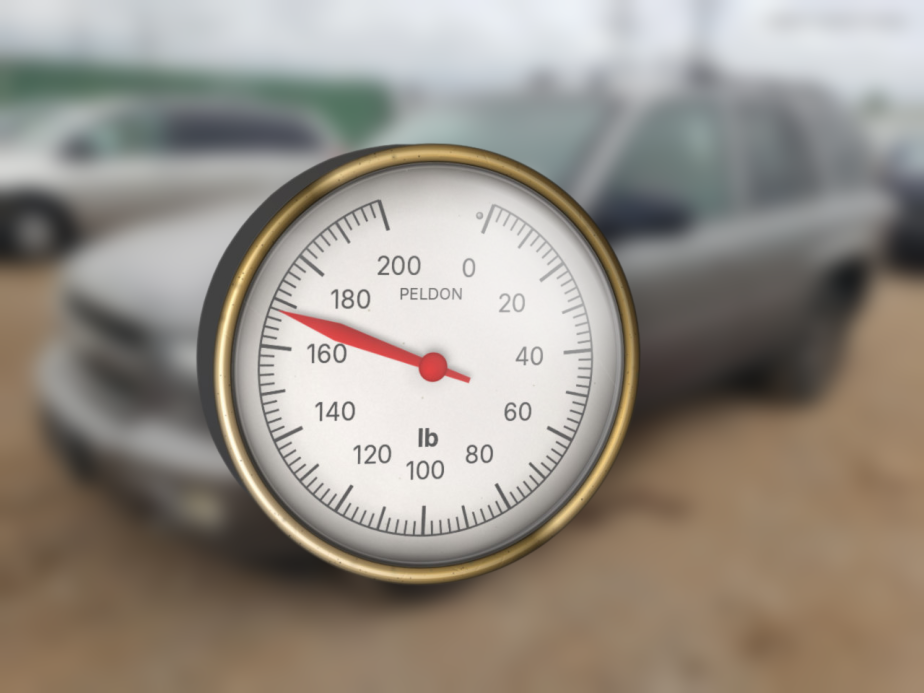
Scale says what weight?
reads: 168 lb
